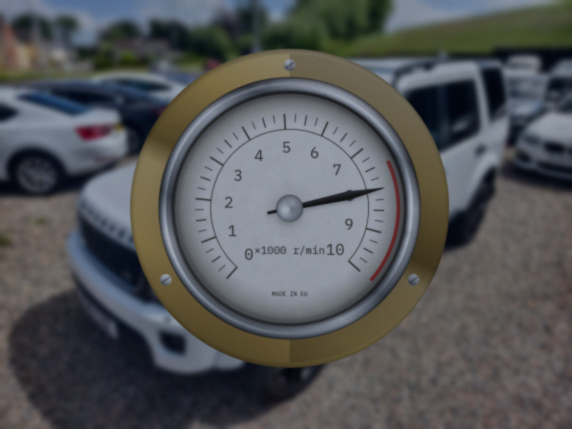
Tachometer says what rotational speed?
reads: 8000 rpm
